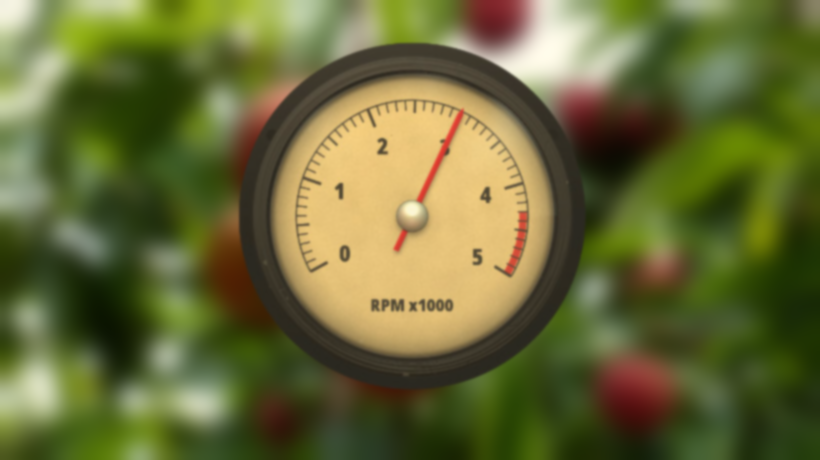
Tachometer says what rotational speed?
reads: 3000 rpm
